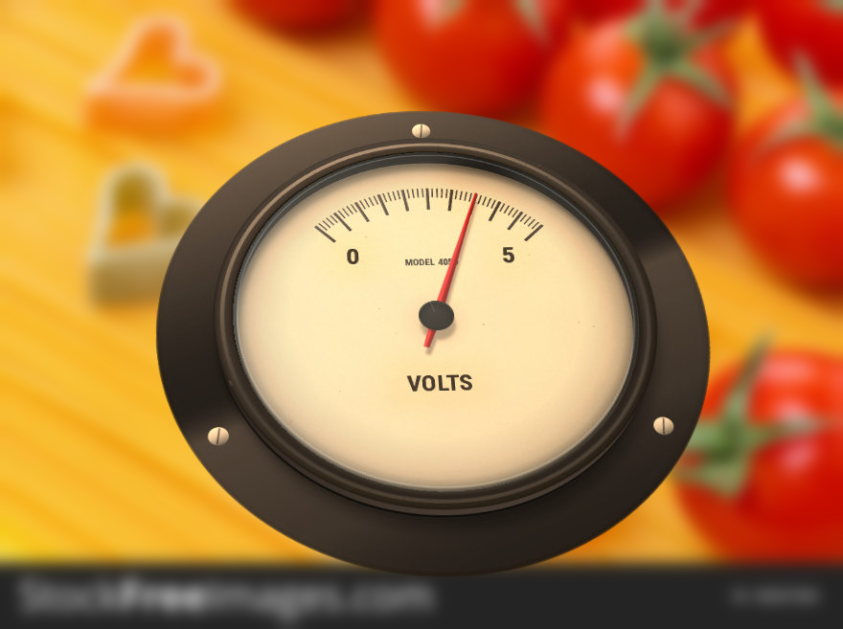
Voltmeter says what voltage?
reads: 3.5 V
